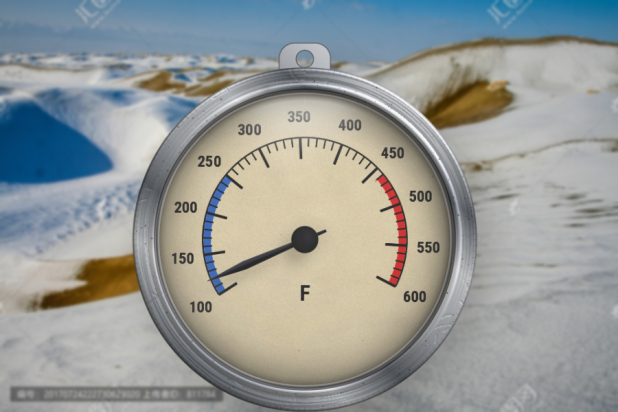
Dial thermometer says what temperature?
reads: 120 °F
